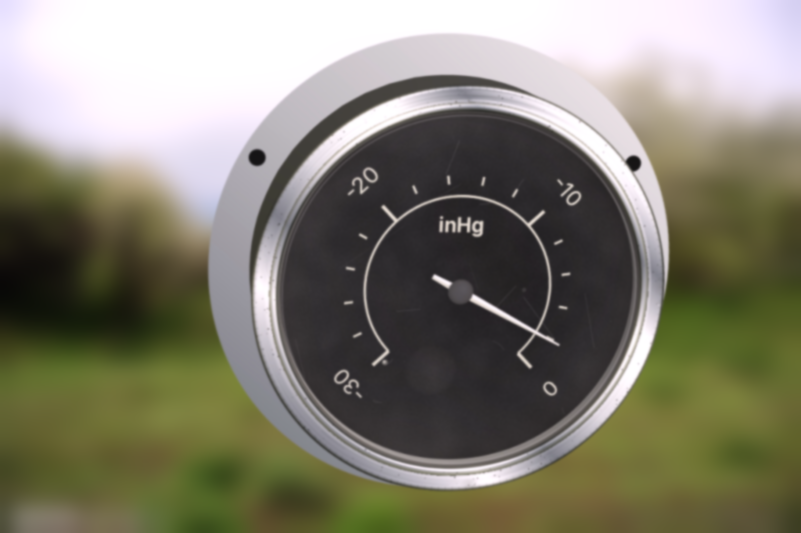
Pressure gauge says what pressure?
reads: -2 inHg
